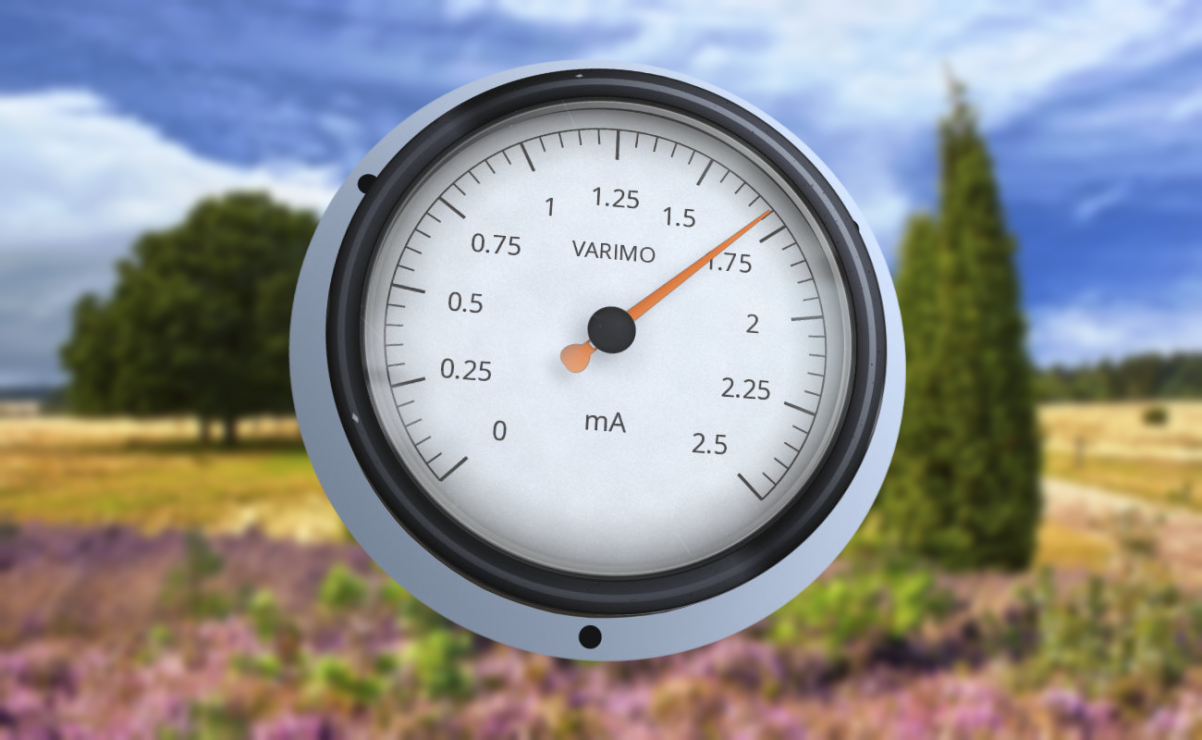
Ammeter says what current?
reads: 1.7 mA
